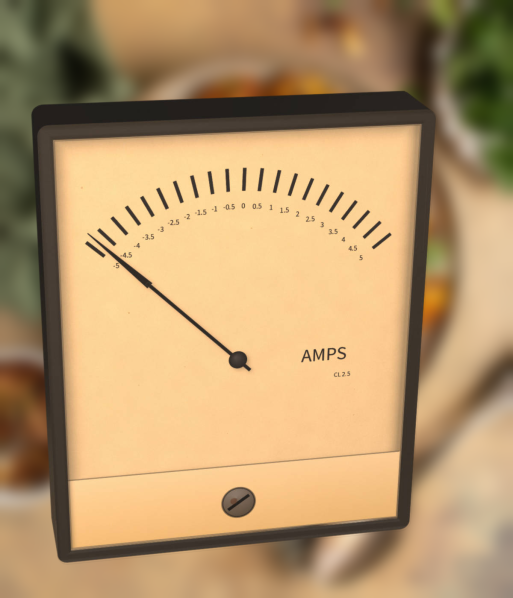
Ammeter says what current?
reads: -4.75 A
